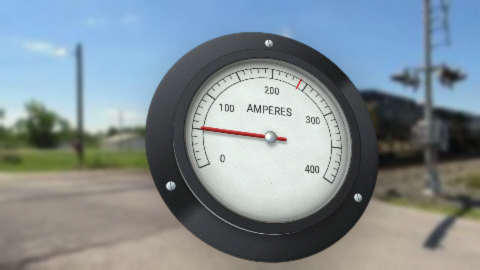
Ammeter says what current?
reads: 50 A
